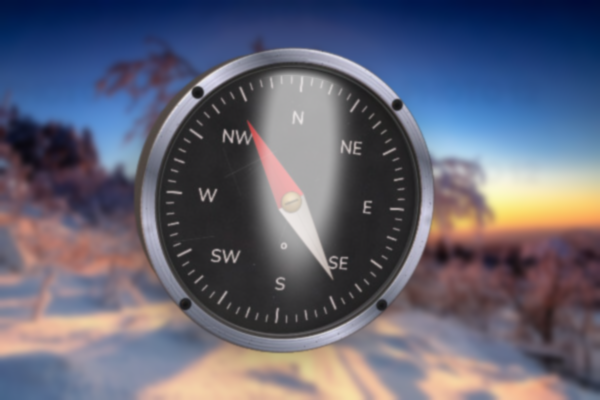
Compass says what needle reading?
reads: 325 °
